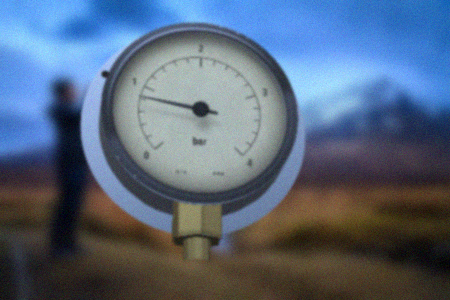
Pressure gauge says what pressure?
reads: 0.8 bar
